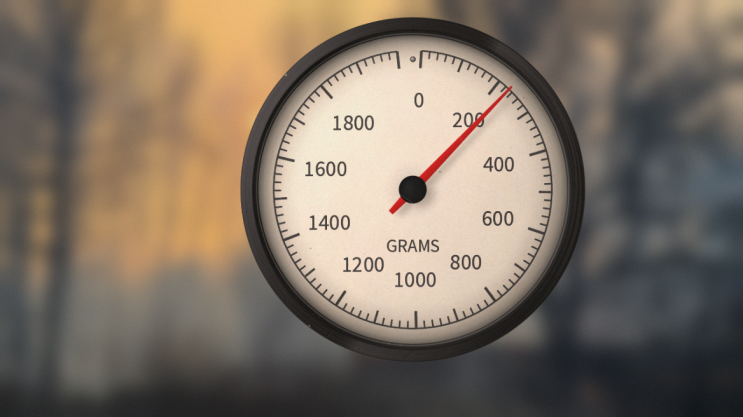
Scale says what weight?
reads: 230 g
